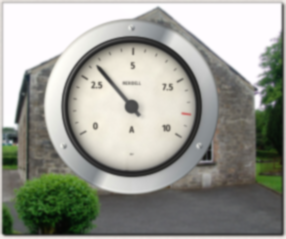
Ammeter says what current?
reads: 3.25 A
